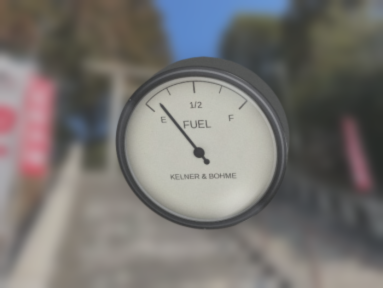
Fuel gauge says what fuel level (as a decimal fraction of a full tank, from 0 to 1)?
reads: 0.125
